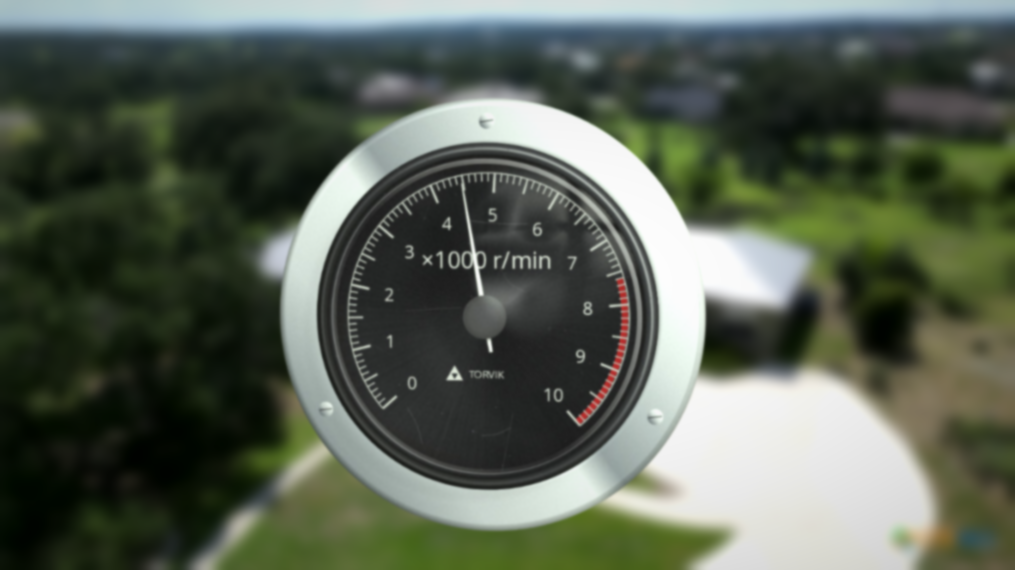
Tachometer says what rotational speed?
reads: 4500 rpm
